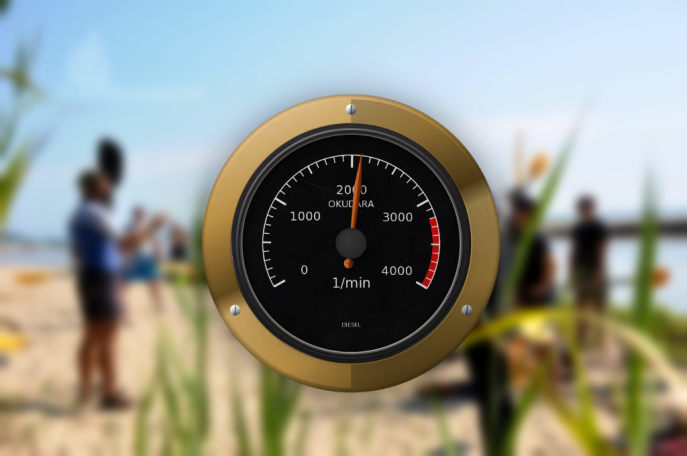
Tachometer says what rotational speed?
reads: 2100 rpm
